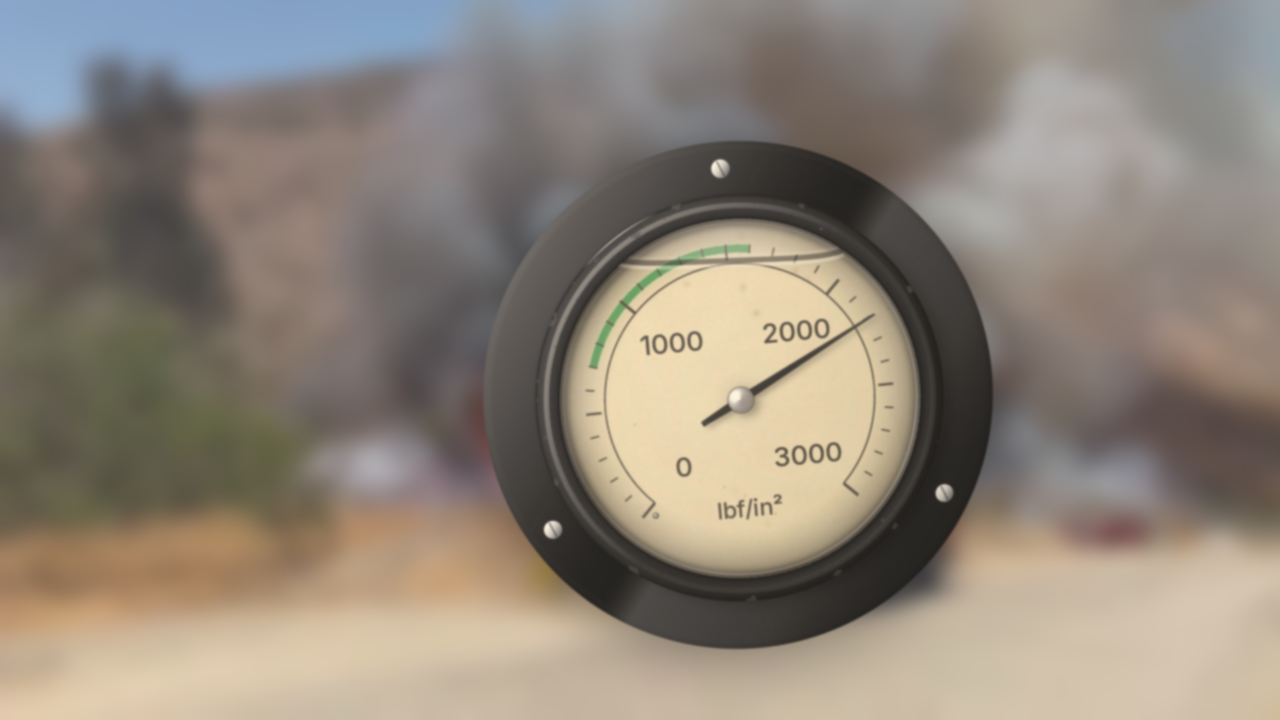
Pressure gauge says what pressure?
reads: 2200 psi
